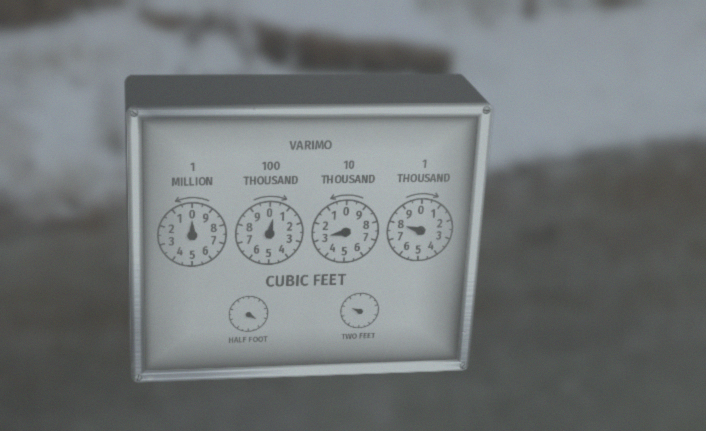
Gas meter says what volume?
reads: 2800 ft³
